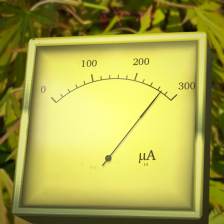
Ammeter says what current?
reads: 270 µA
